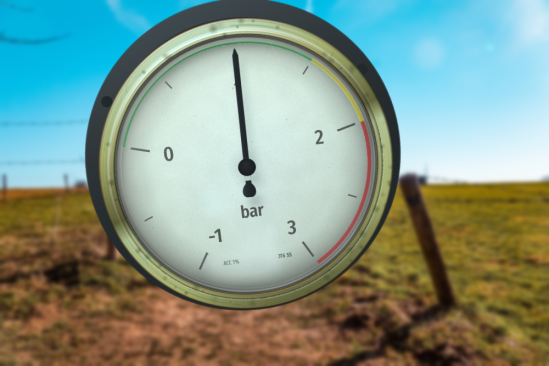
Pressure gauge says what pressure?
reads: 1 bar
